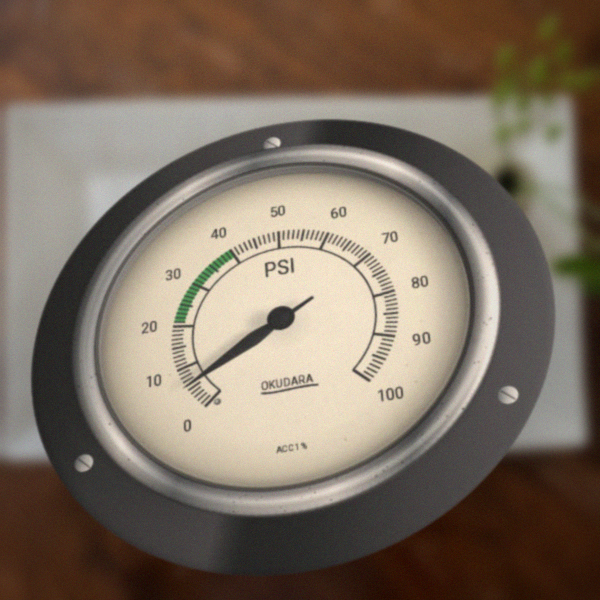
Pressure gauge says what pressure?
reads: 5 psi
